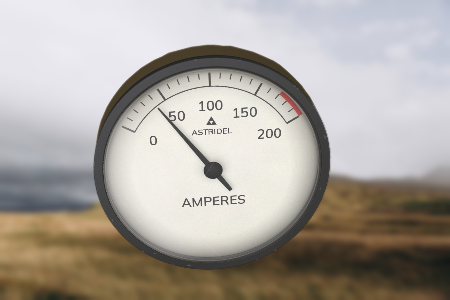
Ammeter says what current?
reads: 40 A
